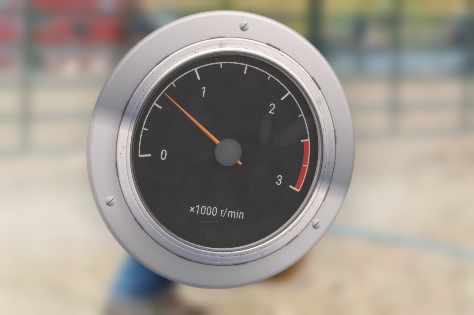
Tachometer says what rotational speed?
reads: 625 rpm
